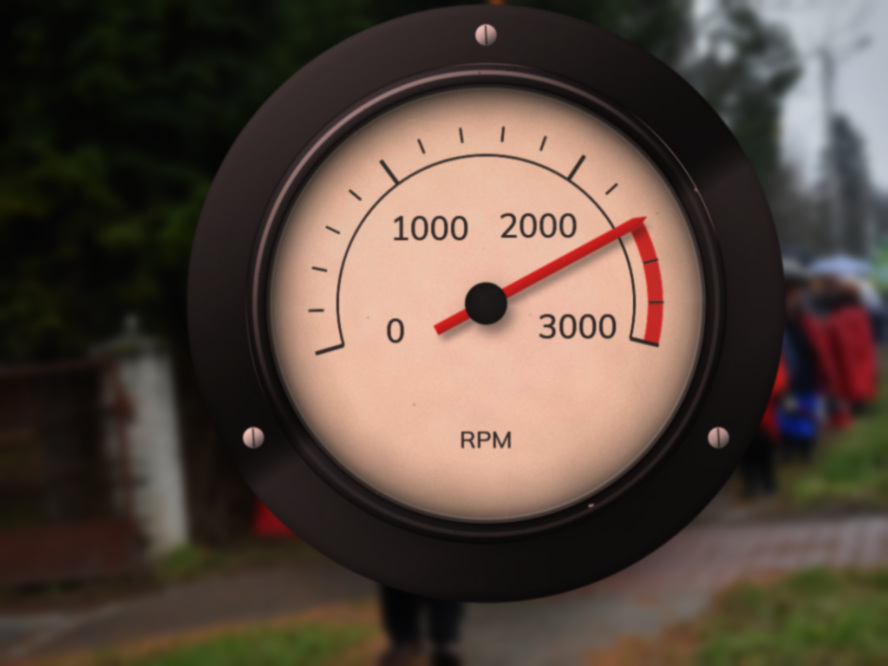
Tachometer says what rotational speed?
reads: 2400 rpm
